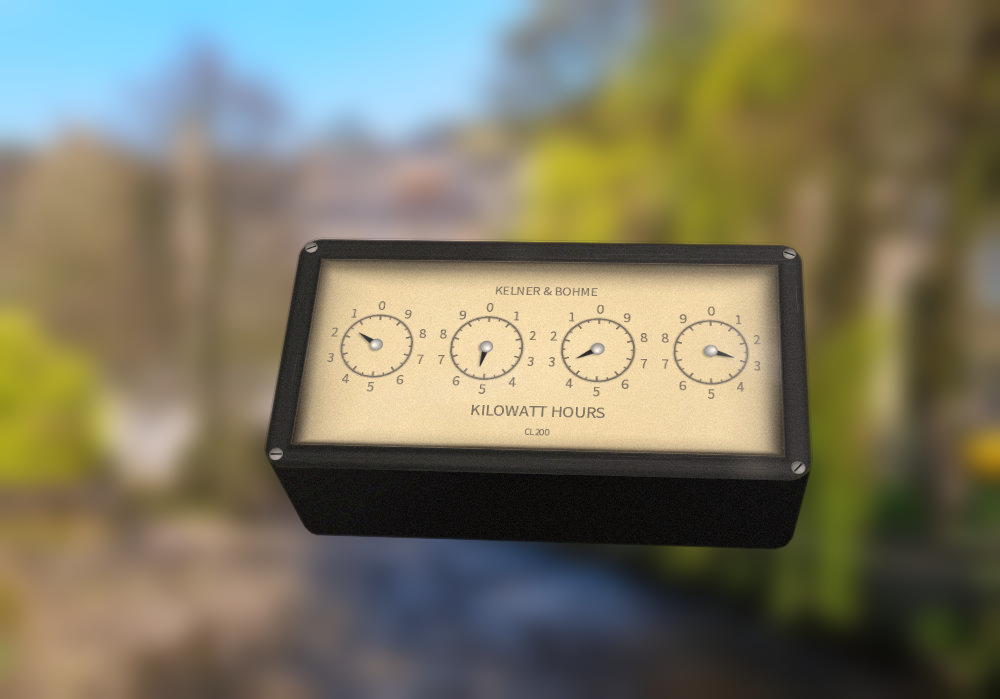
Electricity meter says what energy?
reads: 1533 kWh
